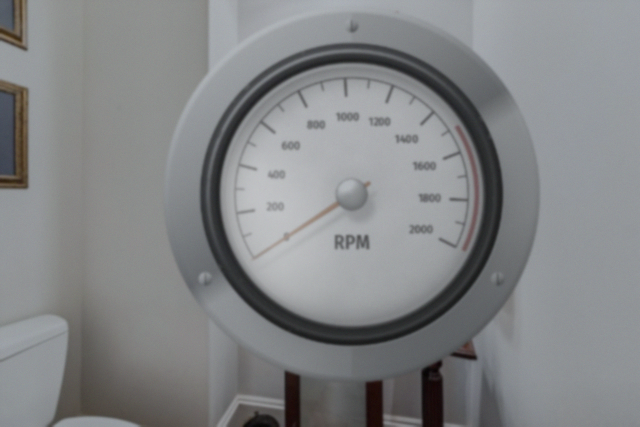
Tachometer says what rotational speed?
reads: 0 rpm
